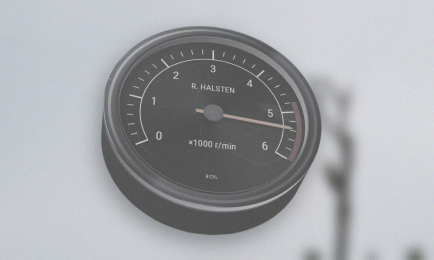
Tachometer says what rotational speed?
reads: 5400 rpm
